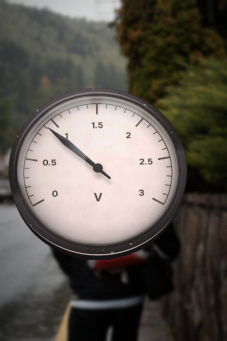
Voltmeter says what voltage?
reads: 0.9 V
